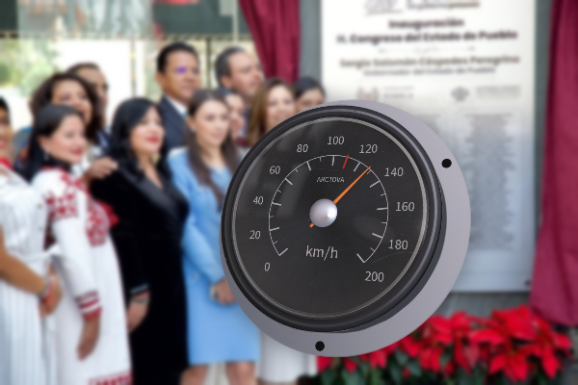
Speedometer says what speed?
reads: 130 km/h
